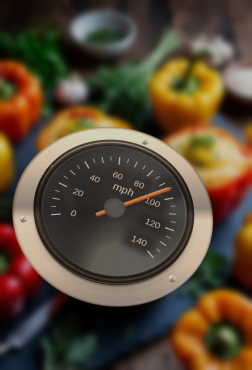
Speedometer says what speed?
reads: 95 mph
